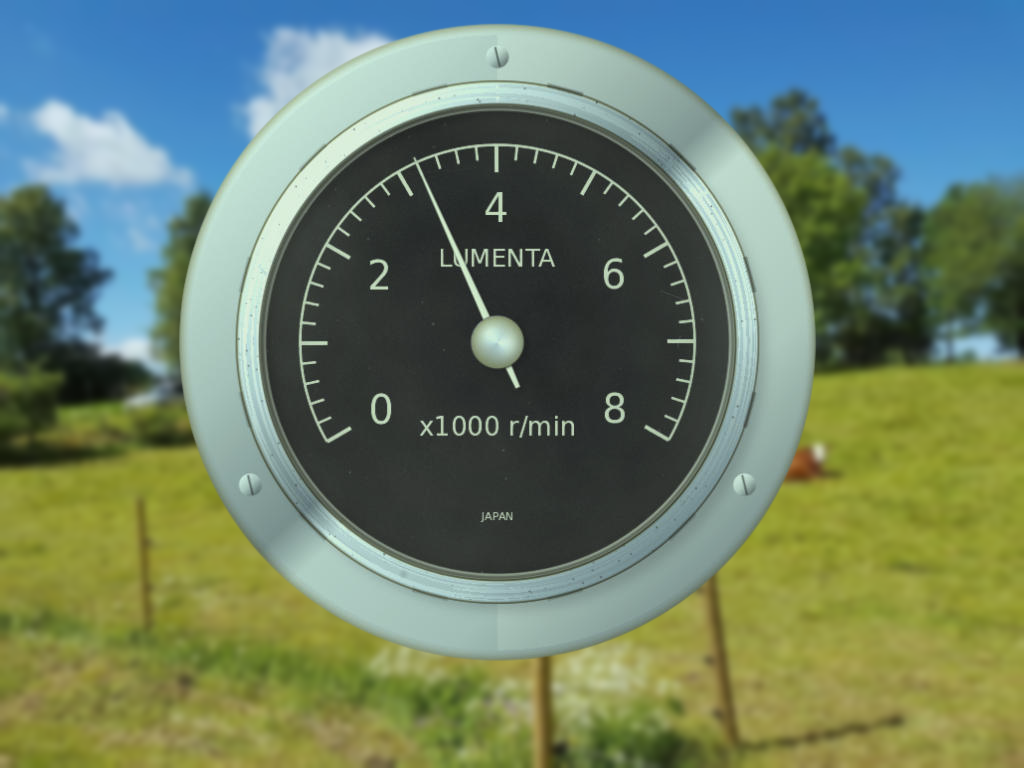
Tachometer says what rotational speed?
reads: 3200 rpm
